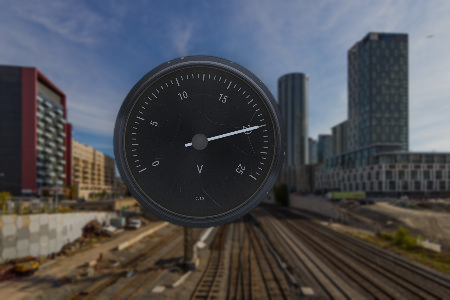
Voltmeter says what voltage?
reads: 20 V
